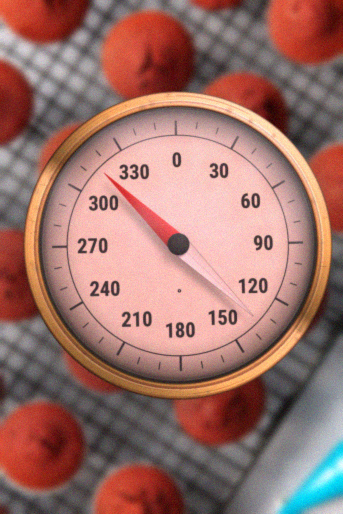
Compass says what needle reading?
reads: 315 °
